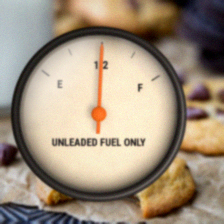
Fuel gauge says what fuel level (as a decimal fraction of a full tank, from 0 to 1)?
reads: 0.5
